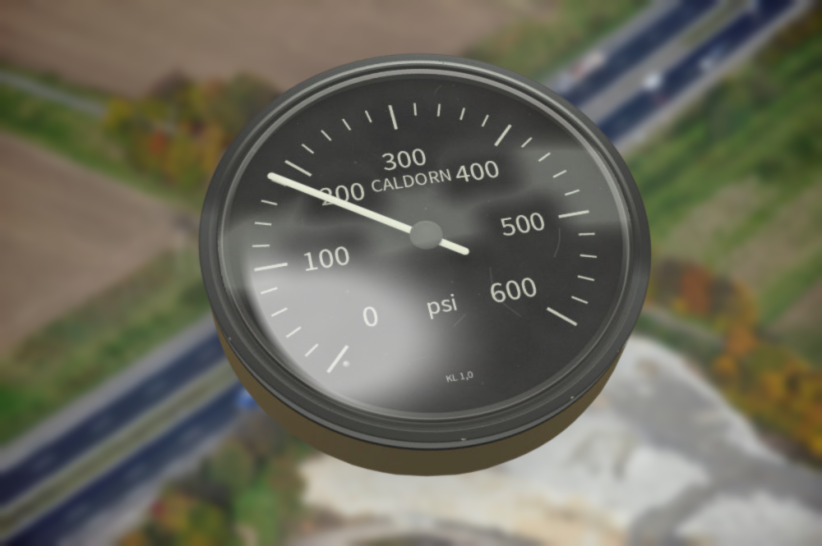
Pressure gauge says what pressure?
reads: 180 psi
